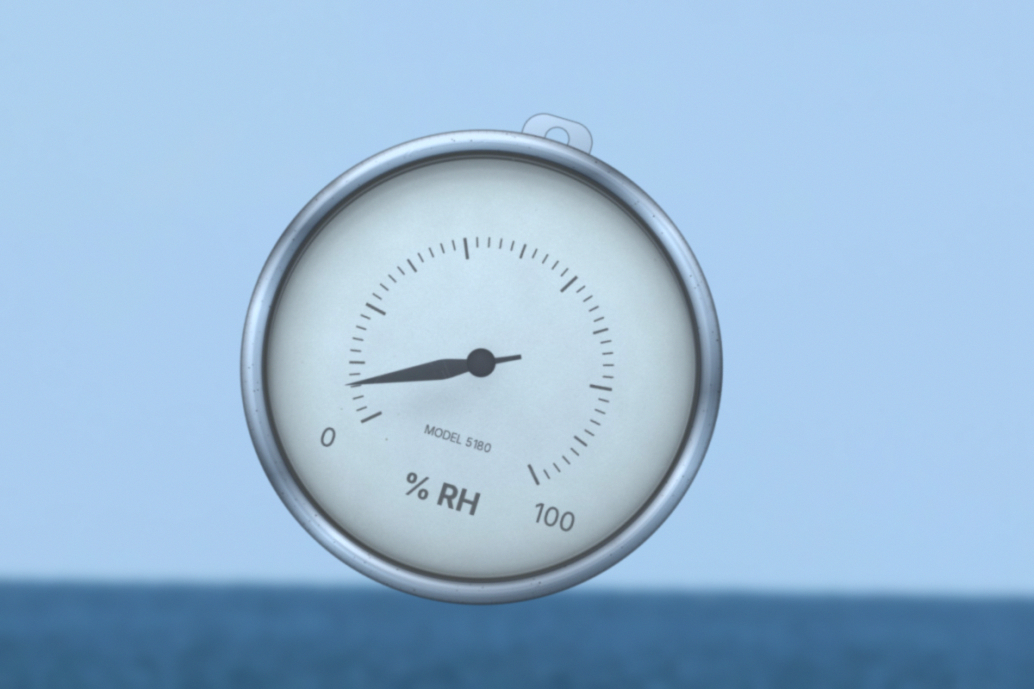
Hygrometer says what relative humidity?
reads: 6 %
